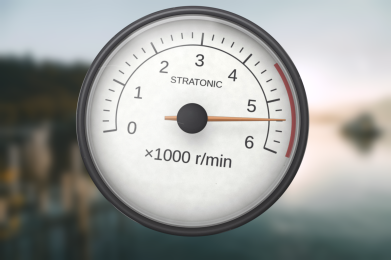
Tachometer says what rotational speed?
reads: 5400 rpm
